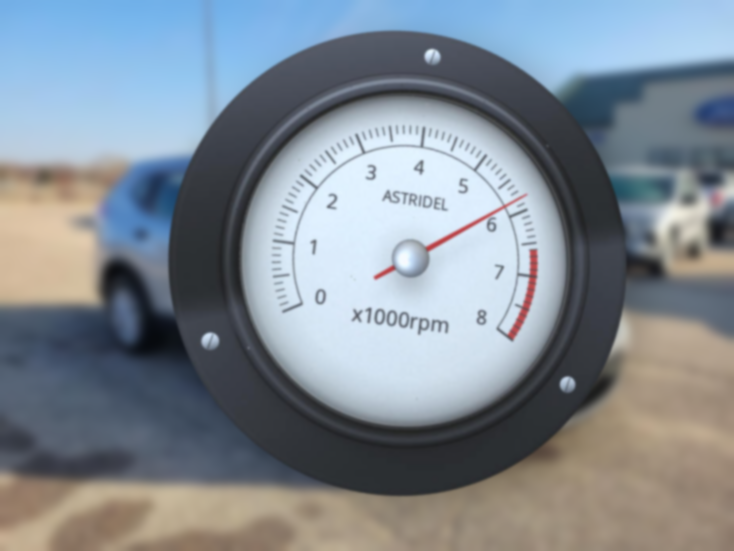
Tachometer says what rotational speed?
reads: 5800 rpm
